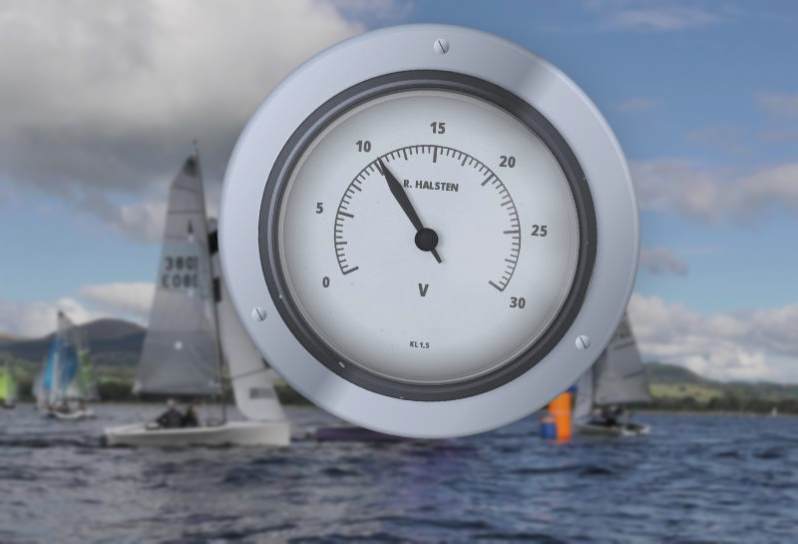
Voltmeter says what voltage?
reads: 10.5 V
